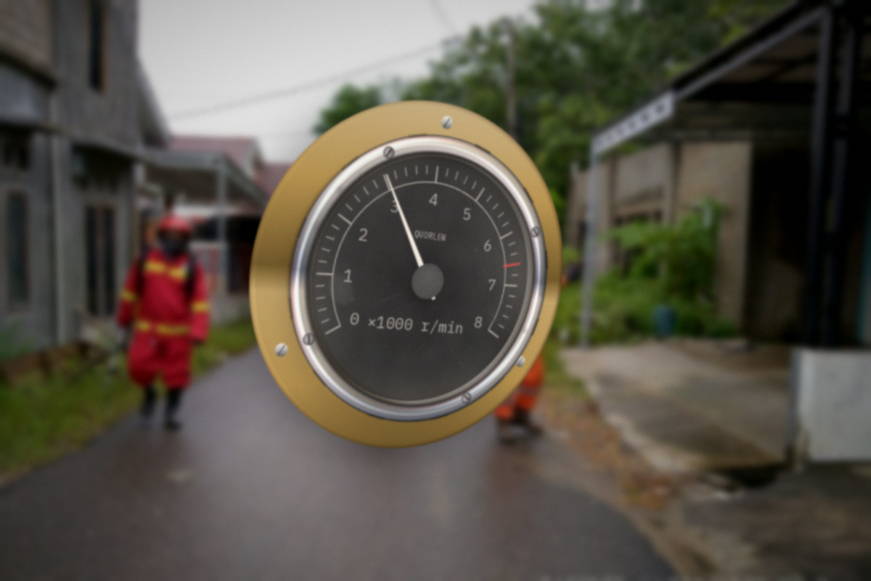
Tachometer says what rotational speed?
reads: 3000 rpm
